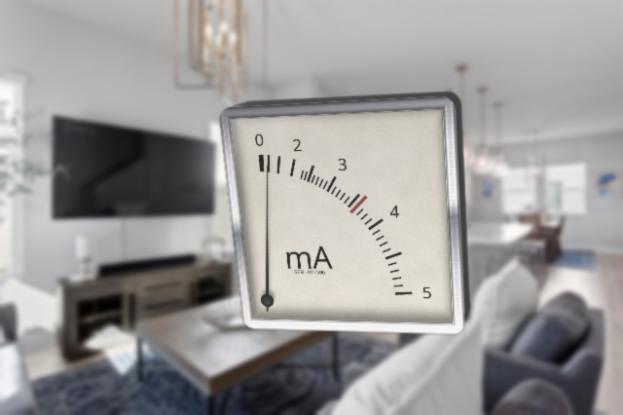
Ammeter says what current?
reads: 1 mA
